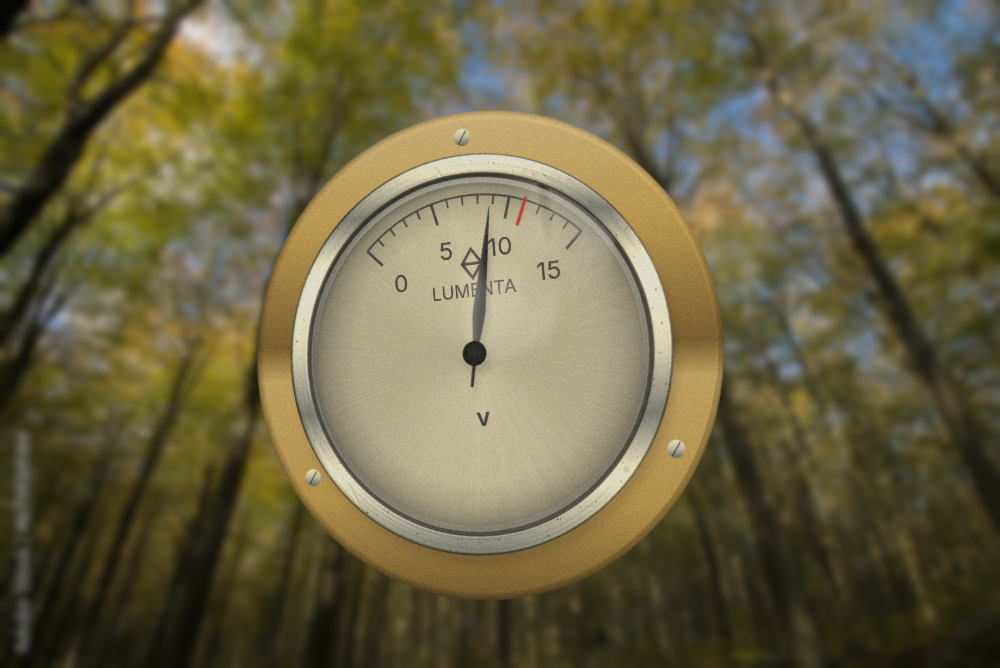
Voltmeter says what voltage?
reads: 9 V
